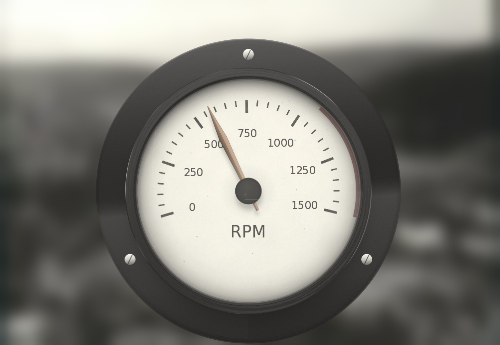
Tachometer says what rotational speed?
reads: 575 rpm
